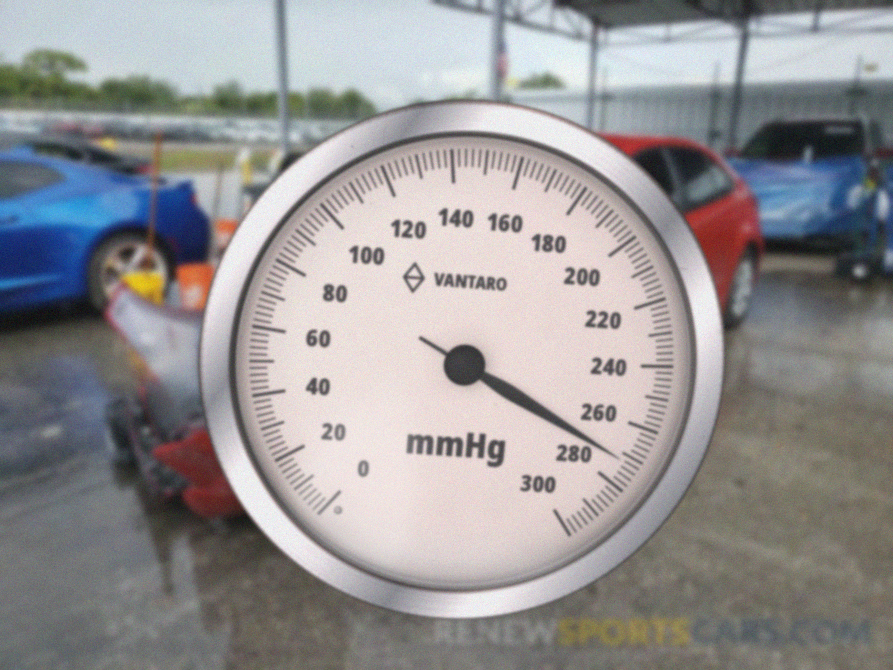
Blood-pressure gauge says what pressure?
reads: 272 mmHg
